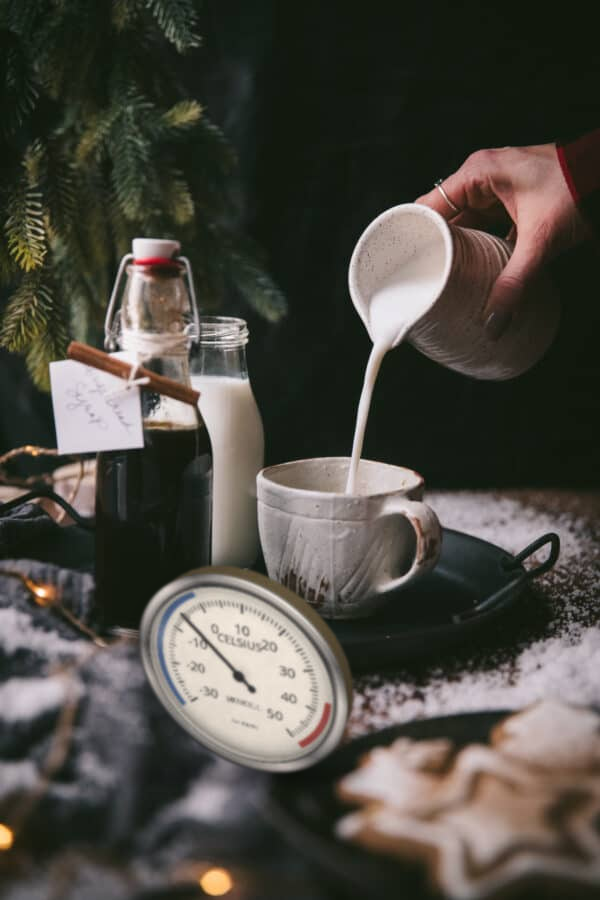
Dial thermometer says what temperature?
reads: -5 °C
